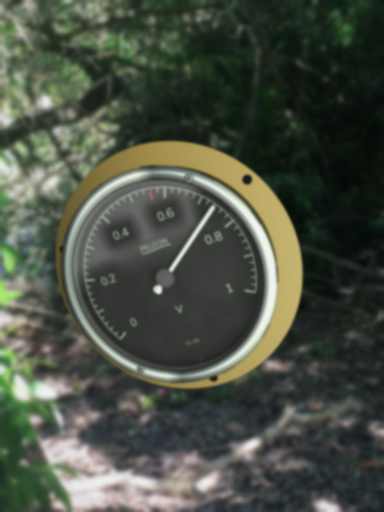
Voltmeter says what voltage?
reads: 0.74 V
